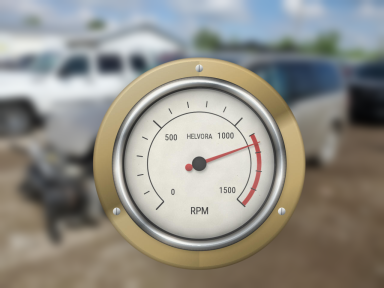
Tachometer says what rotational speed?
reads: 1150 rpm
